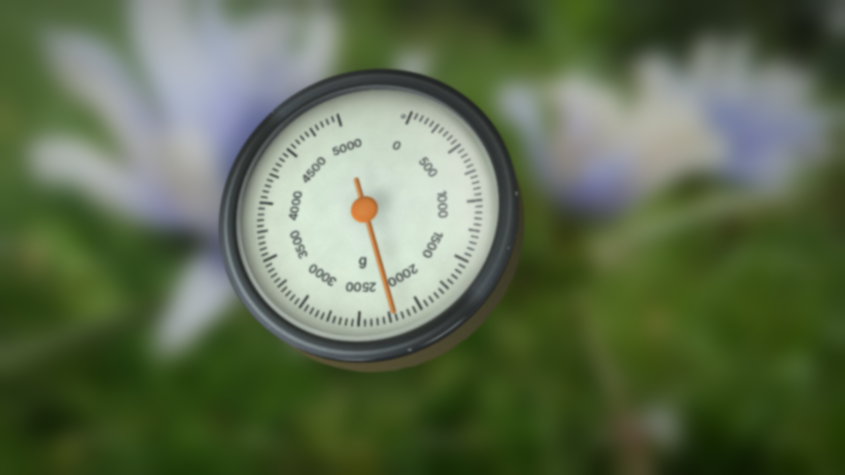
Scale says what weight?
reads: 2200 g
